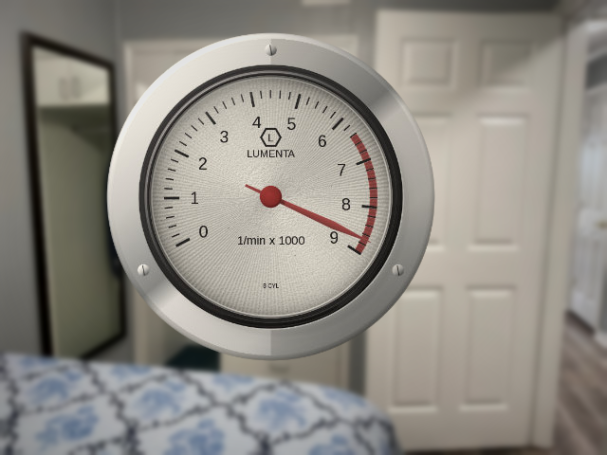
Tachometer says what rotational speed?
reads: 8700 rpm
